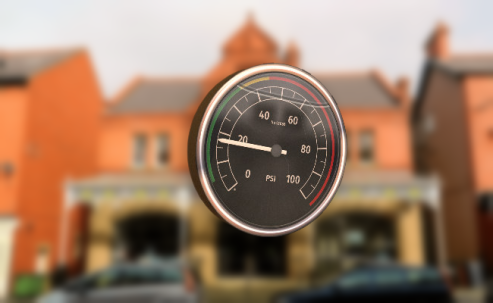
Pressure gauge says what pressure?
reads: 17.5 psi
